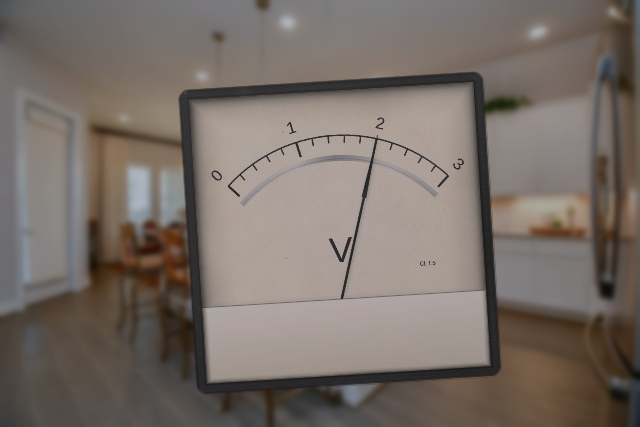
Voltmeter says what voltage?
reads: 2 V
